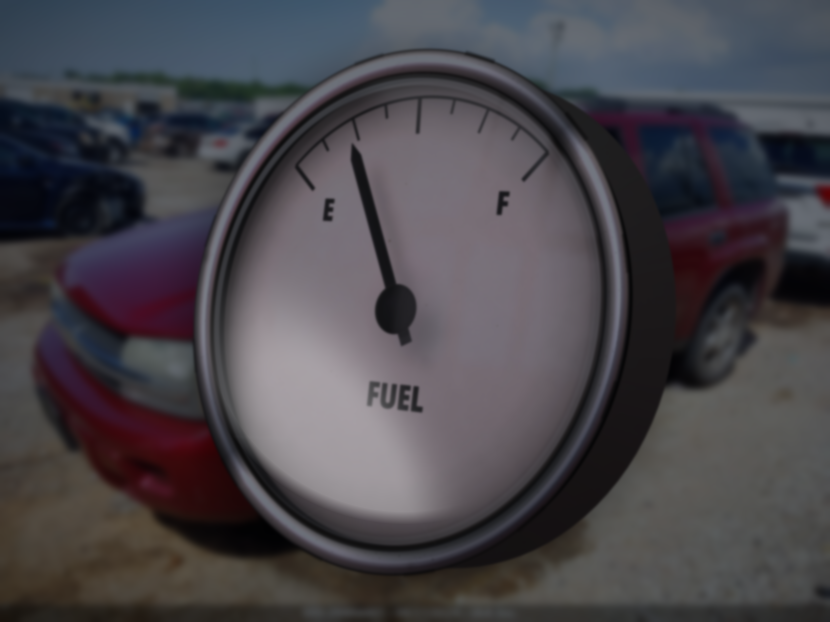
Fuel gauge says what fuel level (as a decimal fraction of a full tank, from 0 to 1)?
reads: 0.25
